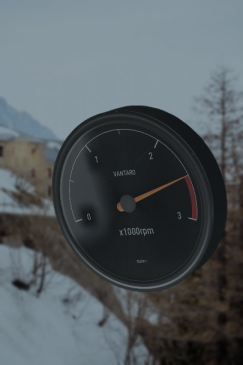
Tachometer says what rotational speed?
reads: 2500 rpm
